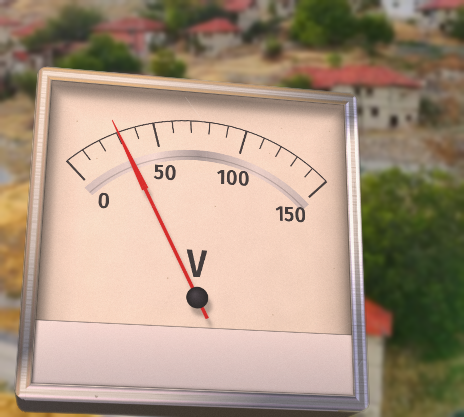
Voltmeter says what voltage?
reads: 30 V
